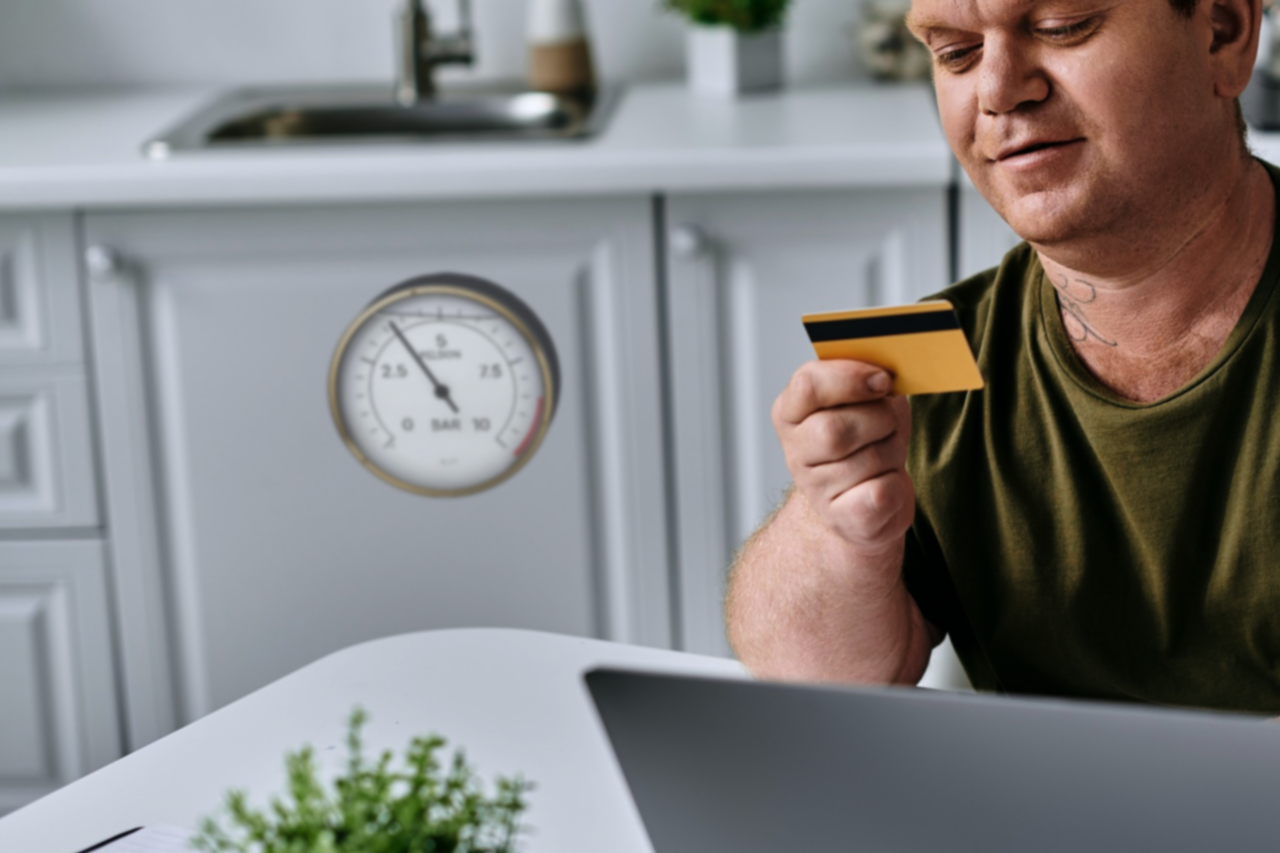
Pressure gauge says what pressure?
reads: 3.75 bar
